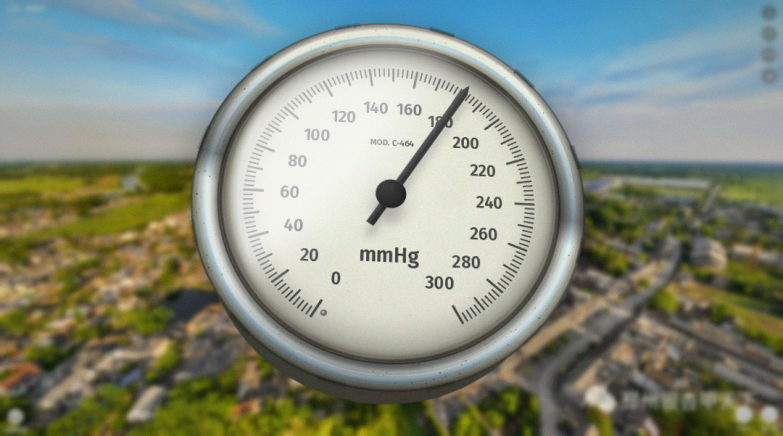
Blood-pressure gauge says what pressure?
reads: 182 mmHg
